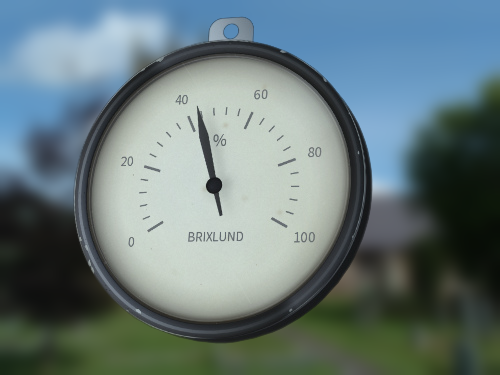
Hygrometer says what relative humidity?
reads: 44 %
